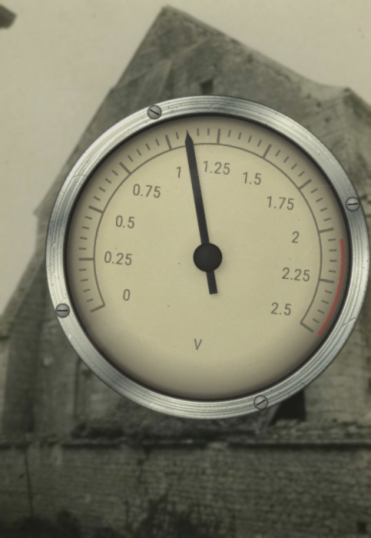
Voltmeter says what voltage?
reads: 1.1 V
